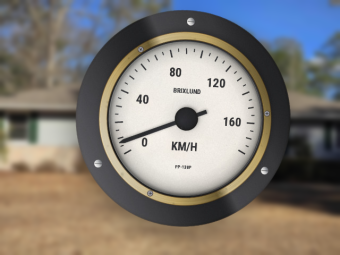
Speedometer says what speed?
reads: 7.5 km/h
